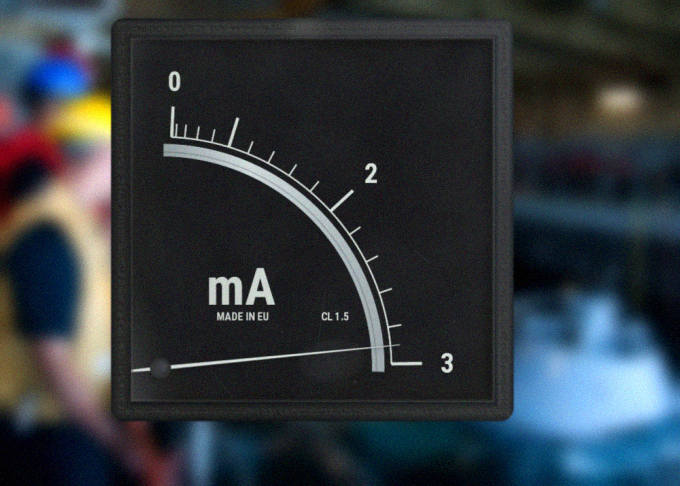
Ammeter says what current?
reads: 2.9 mA
